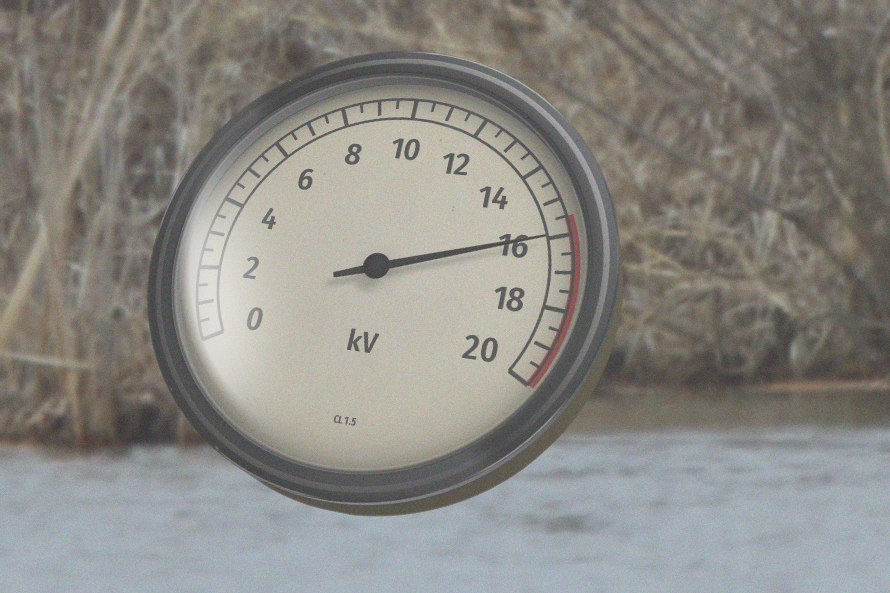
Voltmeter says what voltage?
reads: 16 kV
